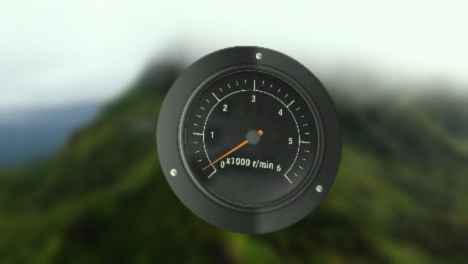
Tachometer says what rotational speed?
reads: 200 rpm
